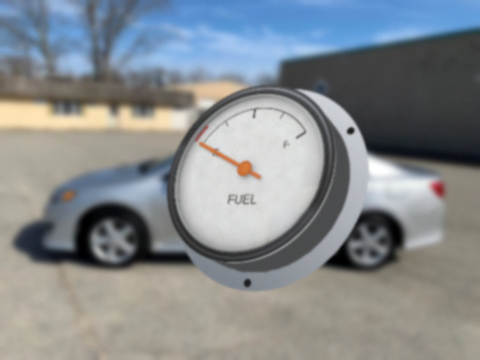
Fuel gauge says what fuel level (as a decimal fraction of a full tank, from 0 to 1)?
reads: 0
